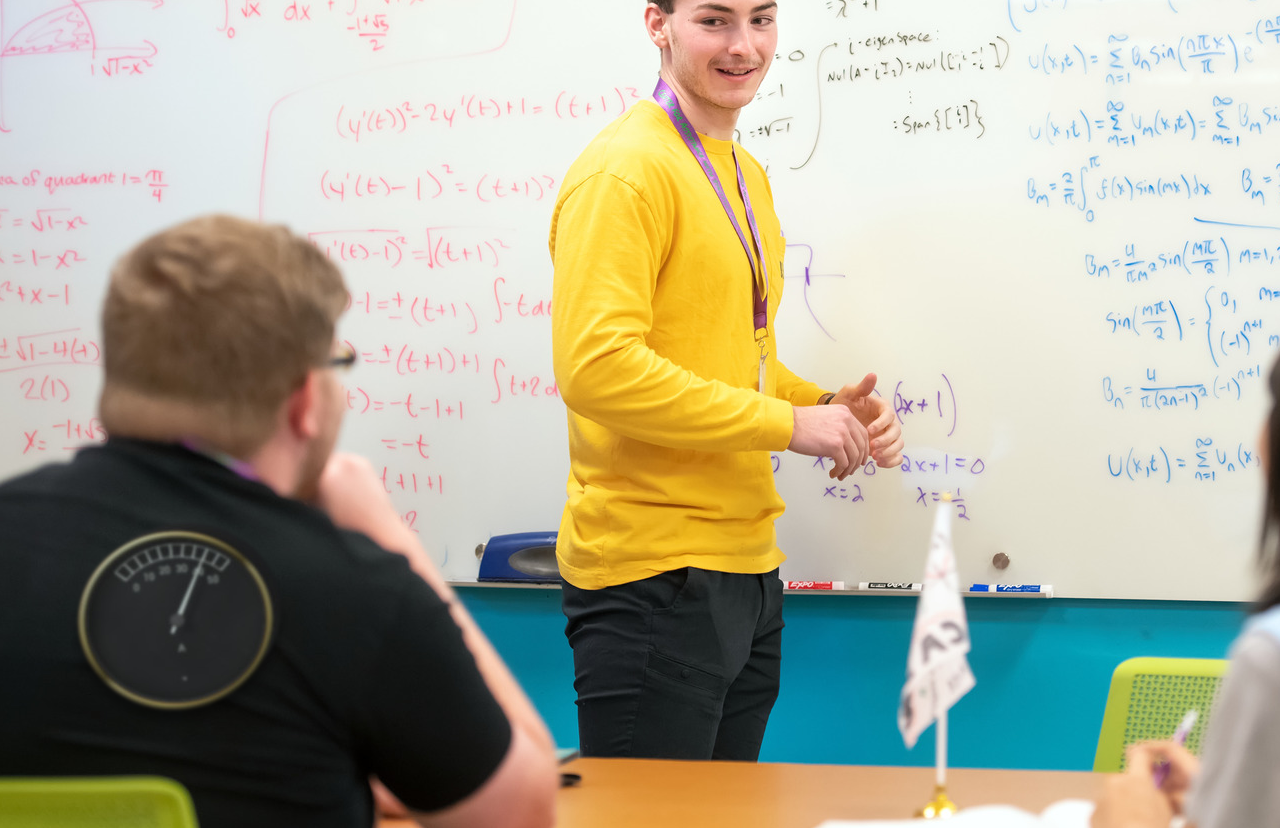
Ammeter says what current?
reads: 40 A
